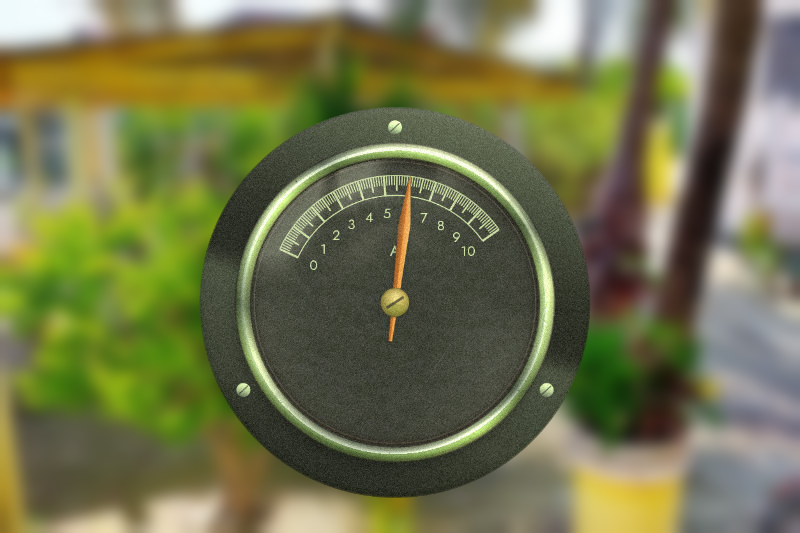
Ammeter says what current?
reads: 6 A
